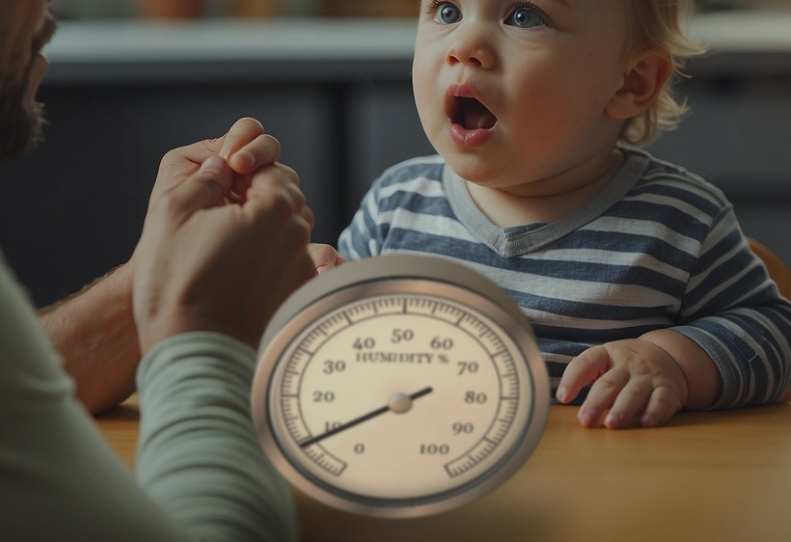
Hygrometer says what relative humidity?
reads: 10 %
